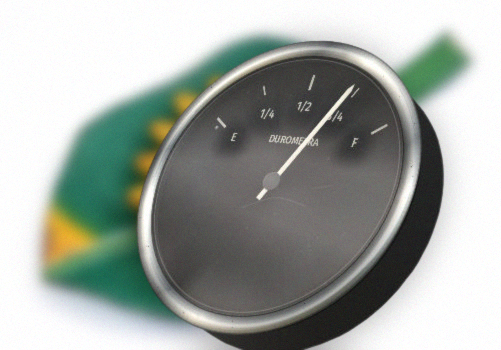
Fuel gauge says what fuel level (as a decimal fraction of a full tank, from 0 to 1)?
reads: 0.75
